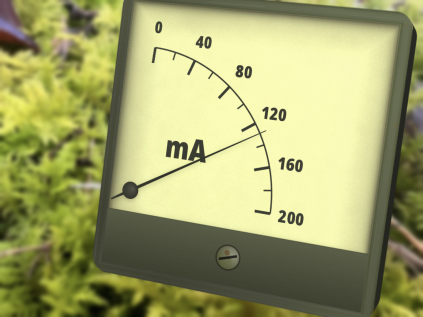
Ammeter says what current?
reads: 130 mA
